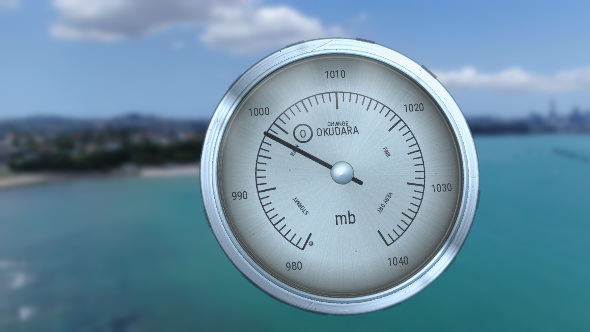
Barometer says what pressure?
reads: 998 mbar
